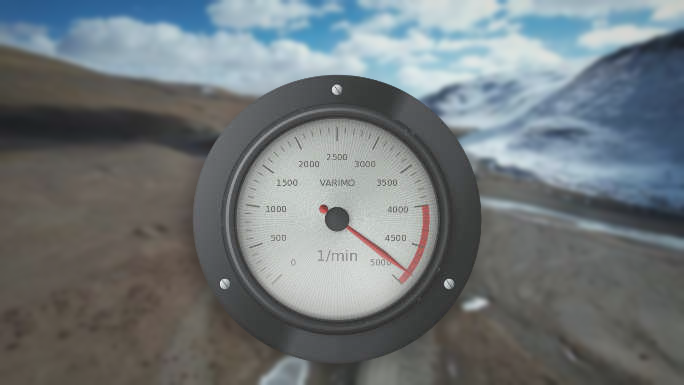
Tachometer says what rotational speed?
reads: 4850 rpm
